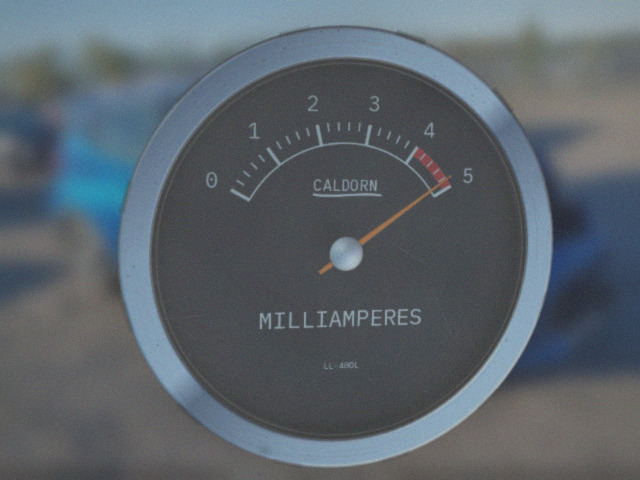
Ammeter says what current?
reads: 4.8 mA
